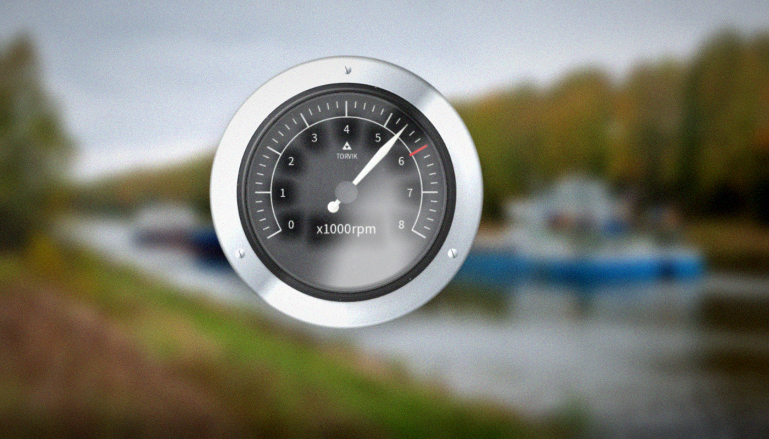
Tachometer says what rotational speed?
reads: 5400 rpm
